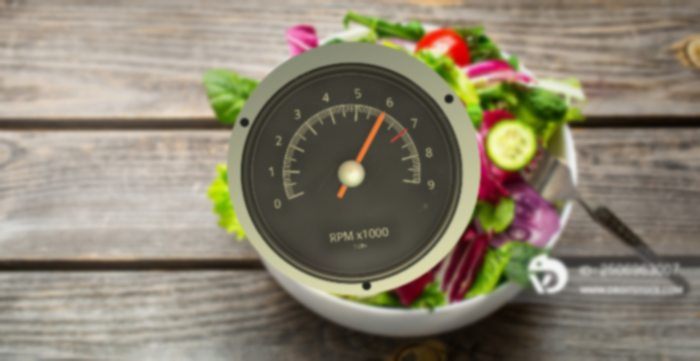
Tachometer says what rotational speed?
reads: 6000 rpm
